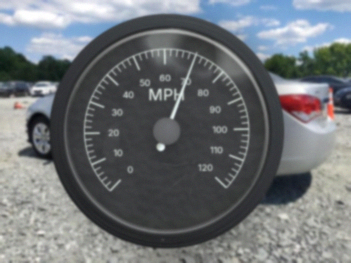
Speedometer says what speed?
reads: 70 mph
